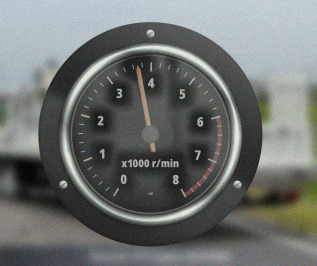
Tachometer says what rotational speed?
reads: 3700 rpm
